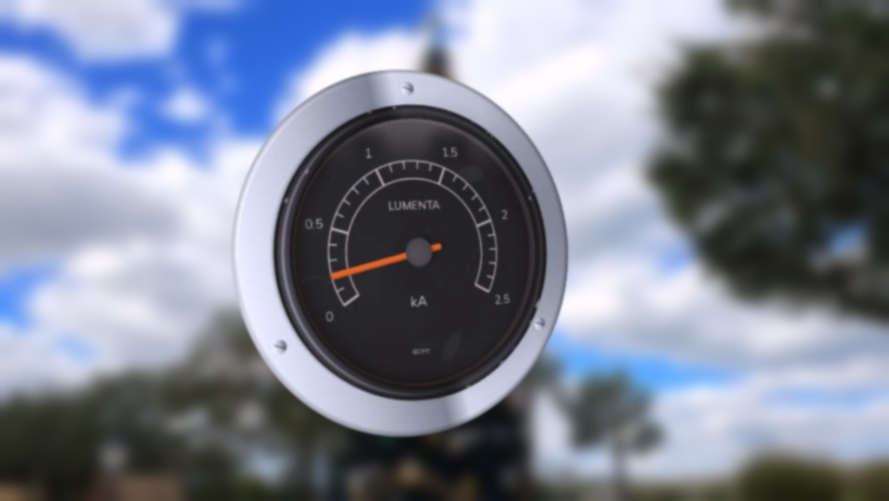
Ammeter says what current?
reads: 0.2 kA
